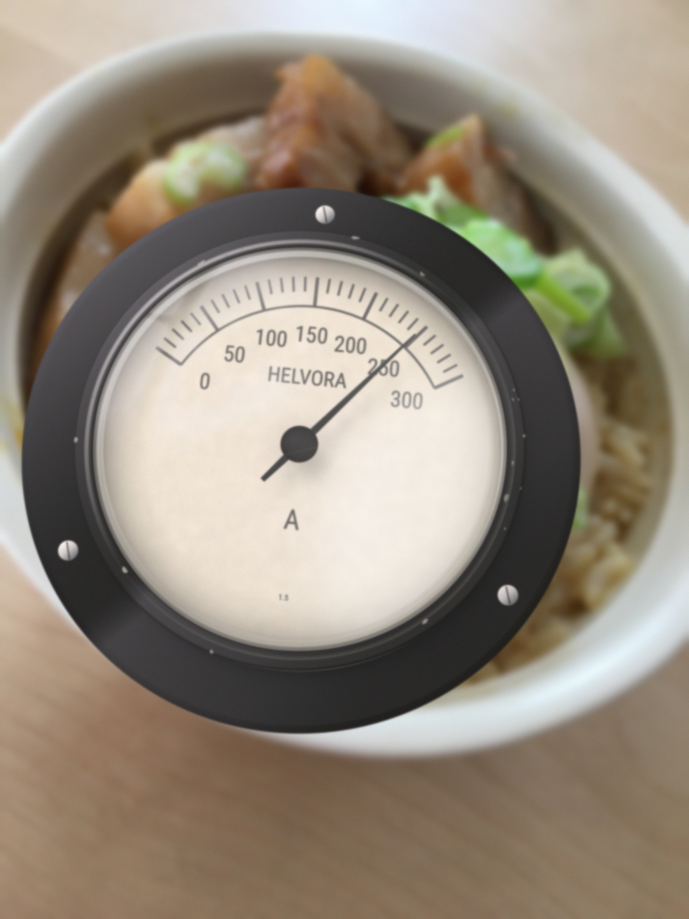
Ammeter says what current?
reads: 250 A
